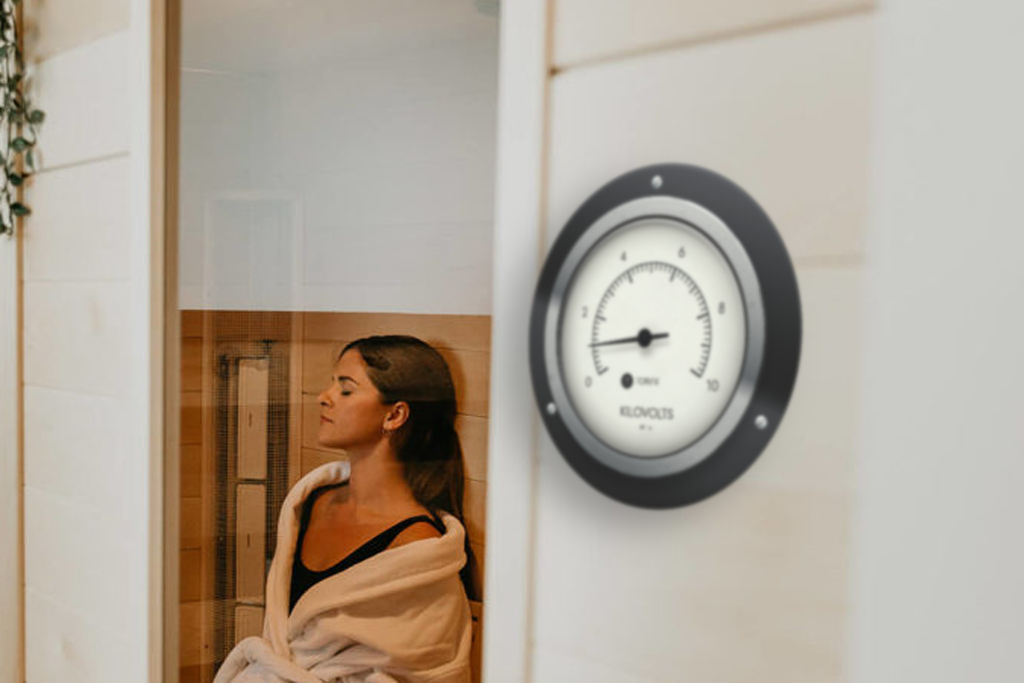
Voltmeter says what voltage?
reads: 1 kV
